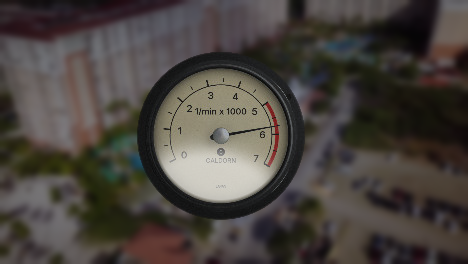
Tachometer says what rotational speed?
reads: 5750 rpm
